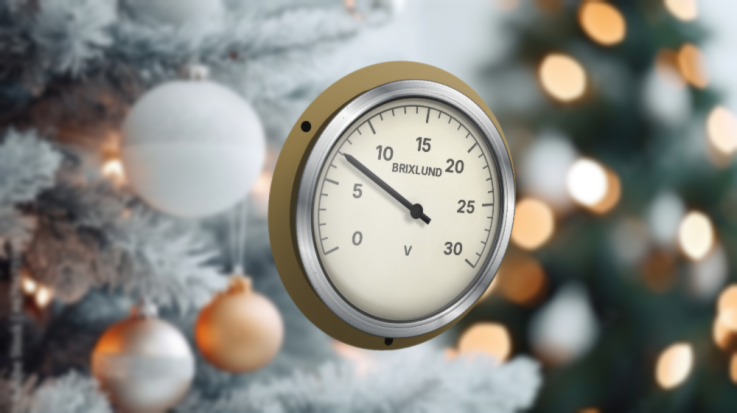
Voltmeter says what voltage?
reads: 7 V
